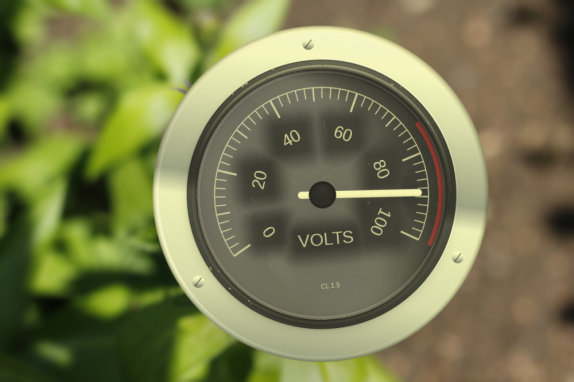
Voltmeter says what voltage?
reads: 89 V
